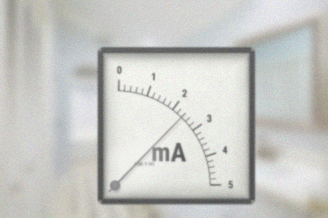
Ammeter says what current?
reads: 2.4 mA
